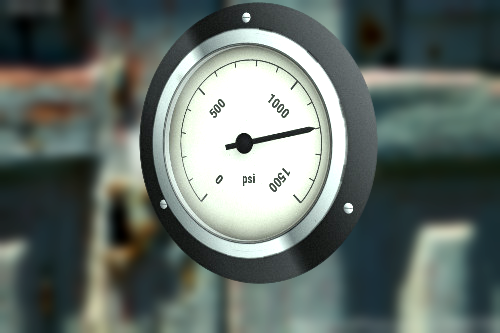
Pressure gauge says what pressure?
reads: 1200 psi
